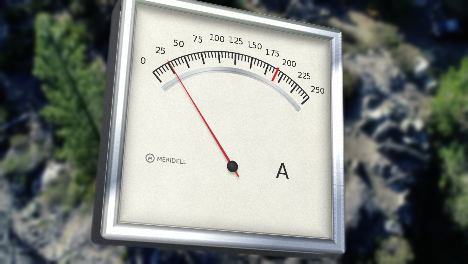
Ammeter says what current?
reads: 25 A
